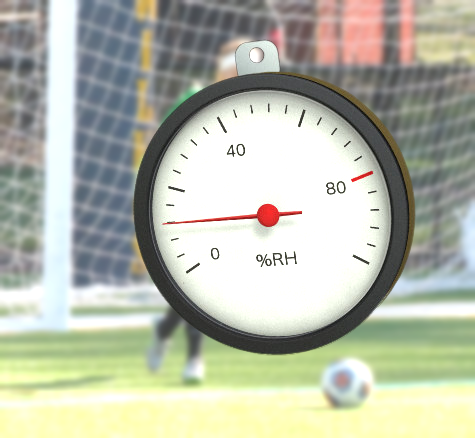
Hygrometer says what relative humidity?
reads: 12 %
